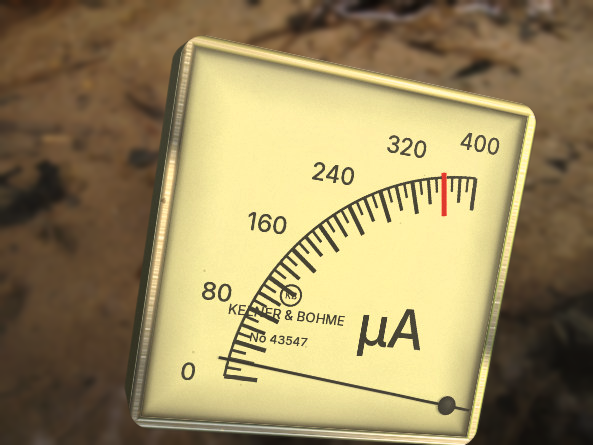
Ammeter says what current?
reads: 20 µA
